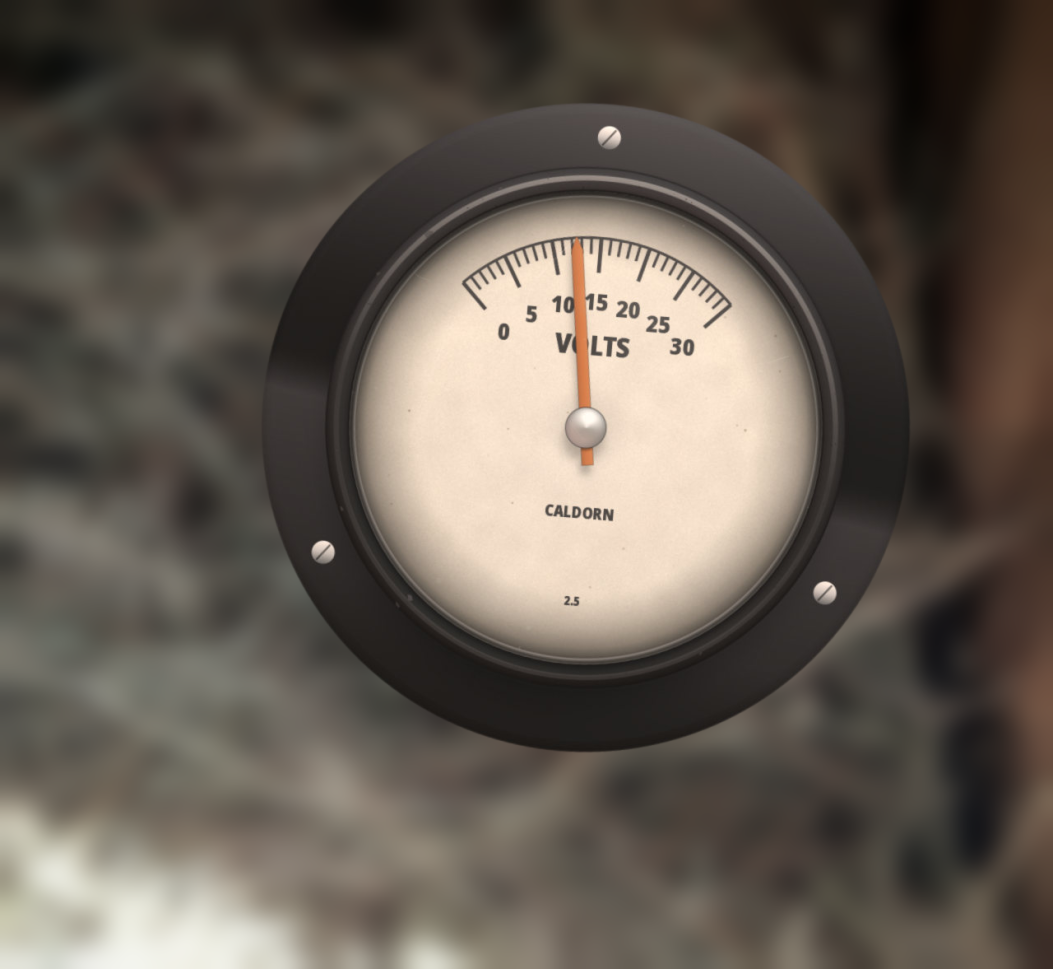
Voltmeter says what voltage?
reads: 12.5 V
